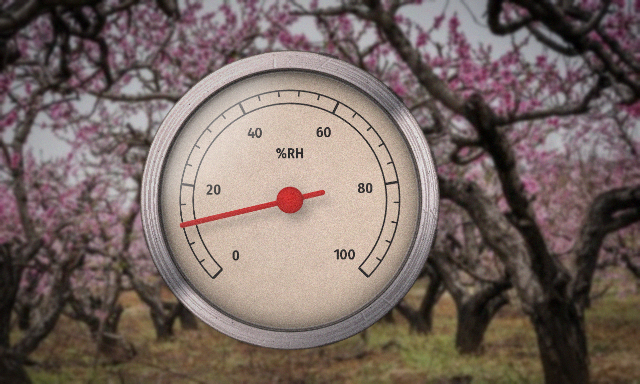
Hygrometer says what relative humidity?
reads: 12 %
